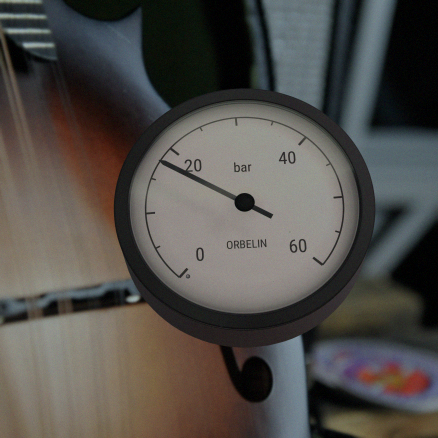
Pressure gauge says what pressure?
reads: 17.5 bar
